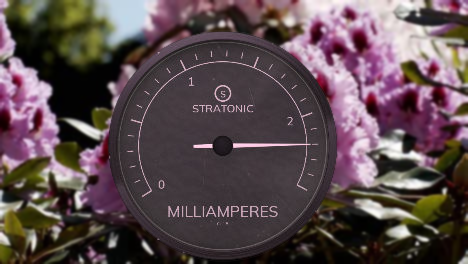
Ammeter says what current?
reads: 2.2 mA
